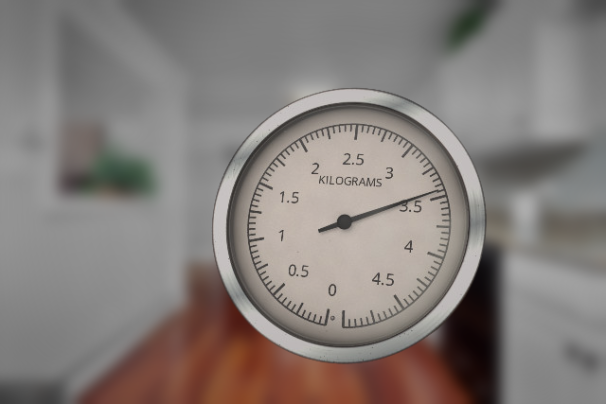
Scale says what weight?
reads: 3.45 kg
